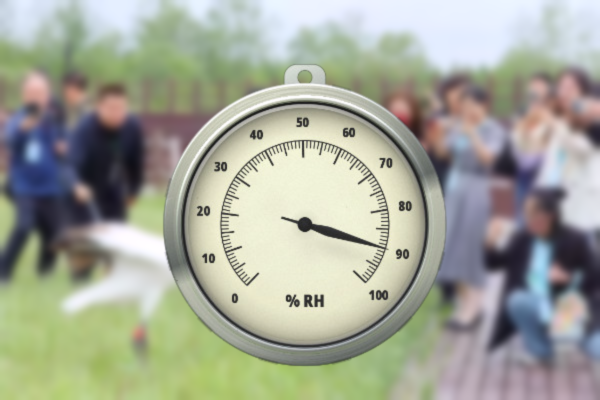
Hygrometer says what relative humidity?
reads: 90 %
